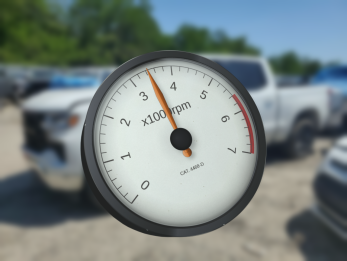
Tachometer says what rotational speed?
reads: 3400 rpm
